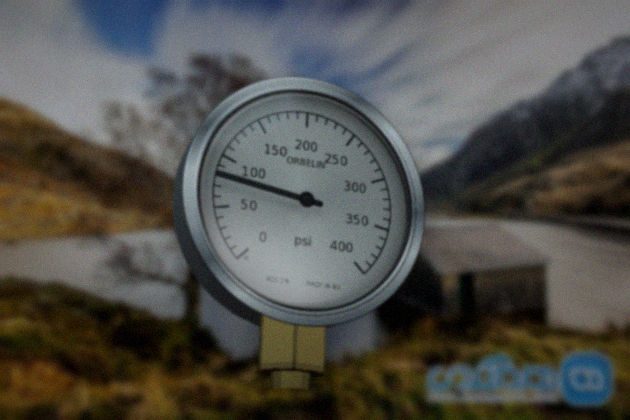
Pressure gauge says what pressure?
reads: 80 psi
